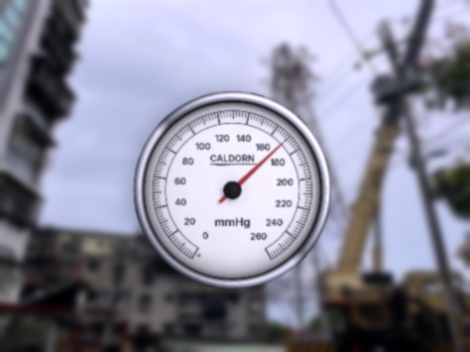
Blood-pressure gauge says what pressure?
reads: 170 mmHg
